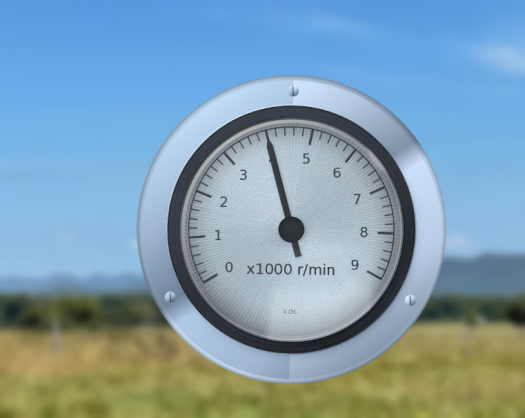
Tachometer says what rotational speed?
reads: 4000 rpm
